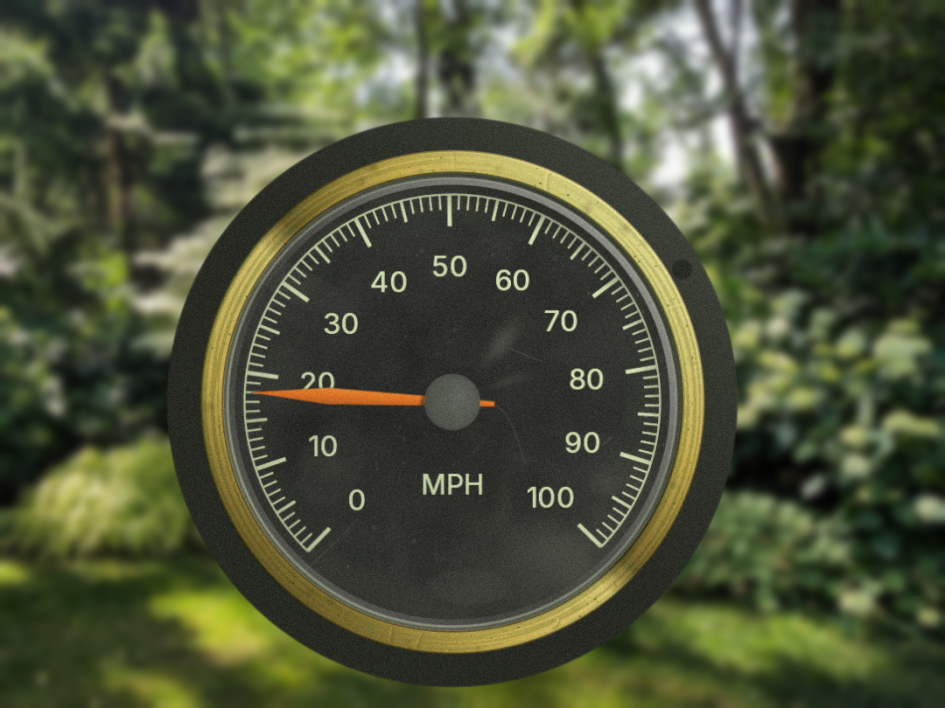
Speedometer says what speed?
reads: 18 mph
